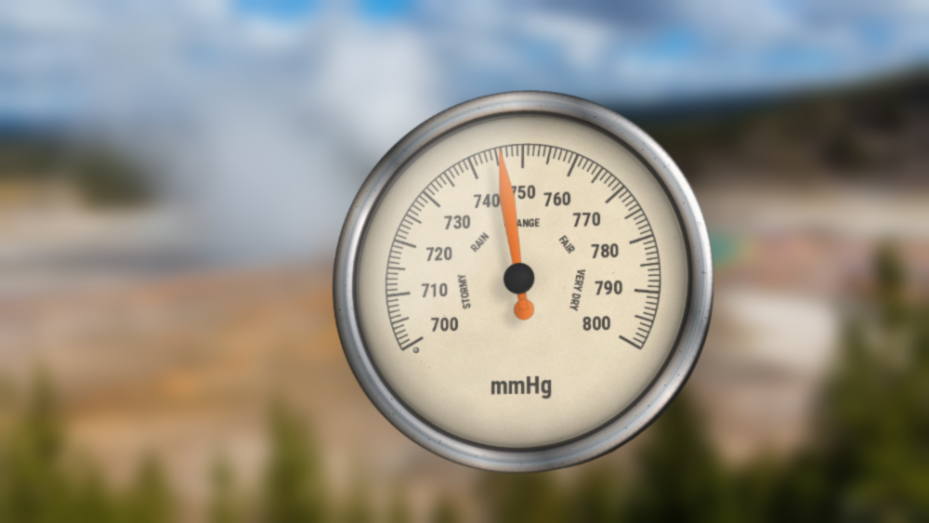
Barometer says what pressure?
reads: 746 mmHg
